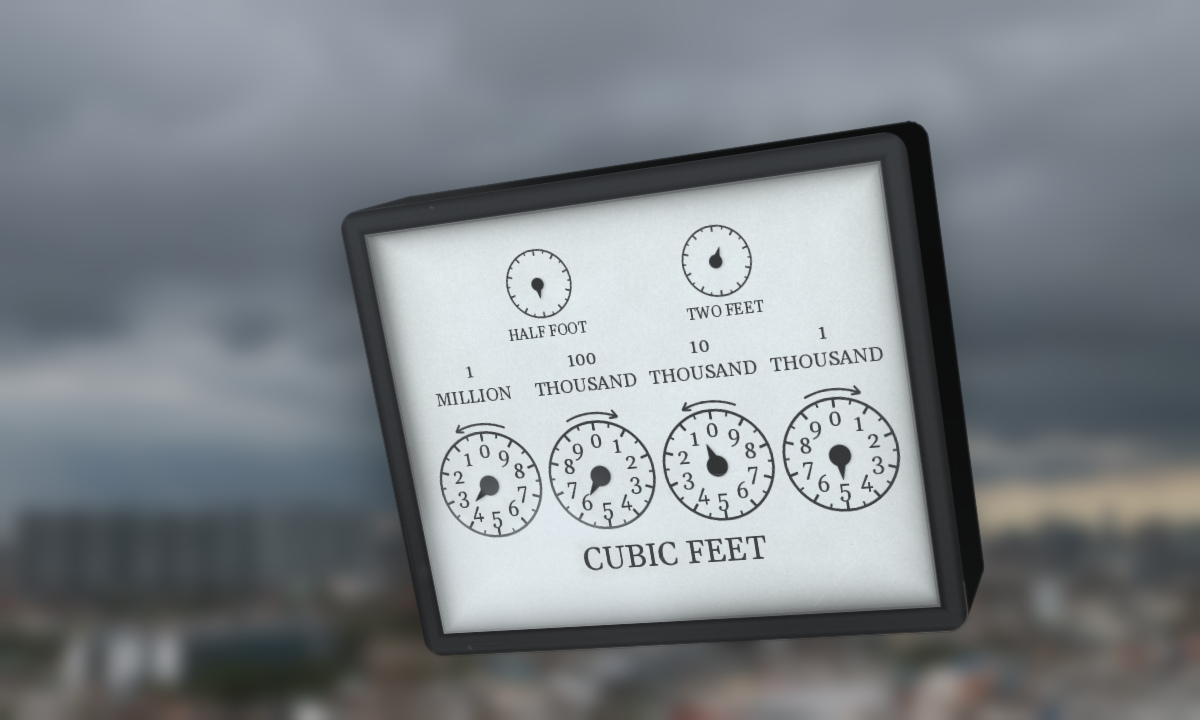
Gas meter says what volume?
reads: 360500 ft³
